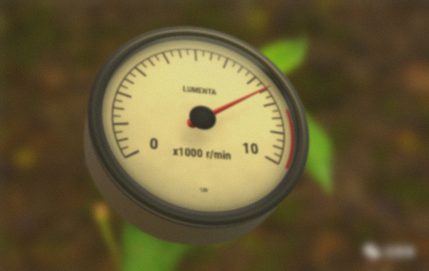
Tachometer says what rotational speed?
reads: 7500 rpm
